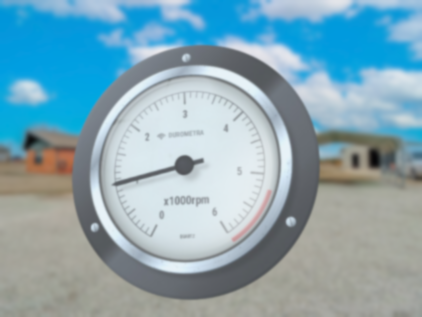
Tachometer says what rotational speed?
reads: 1000 rpm
